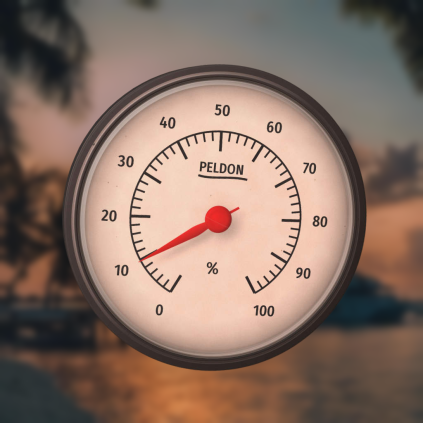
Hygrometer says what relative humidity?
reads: 10 %
